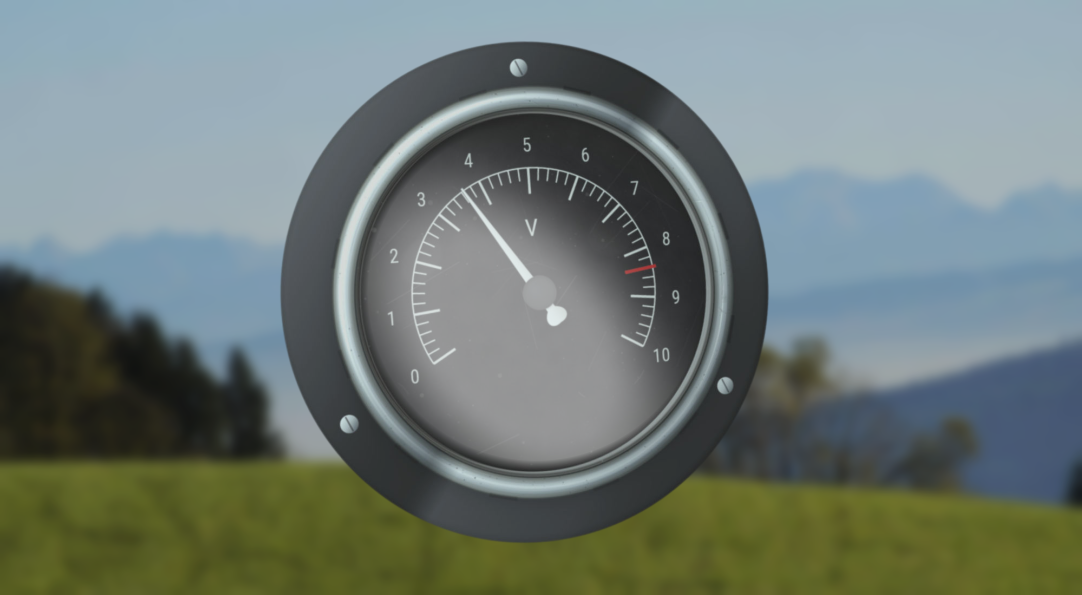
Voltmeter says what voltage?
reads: 3.6 V
